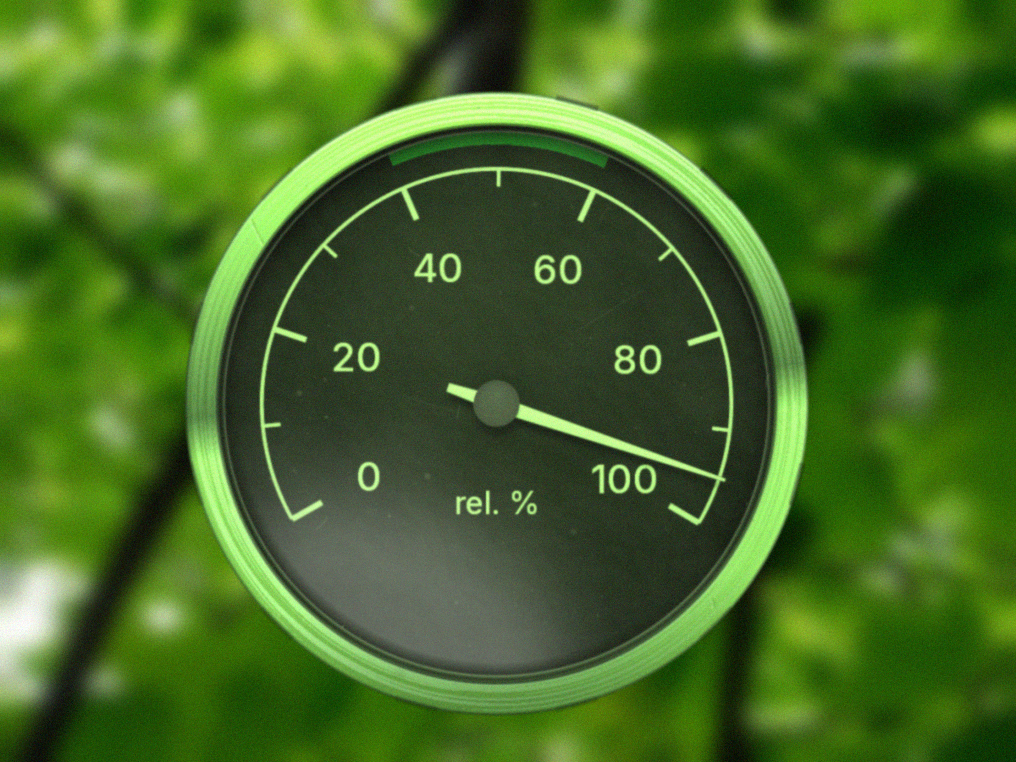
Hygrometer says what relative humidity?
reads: 95 %
